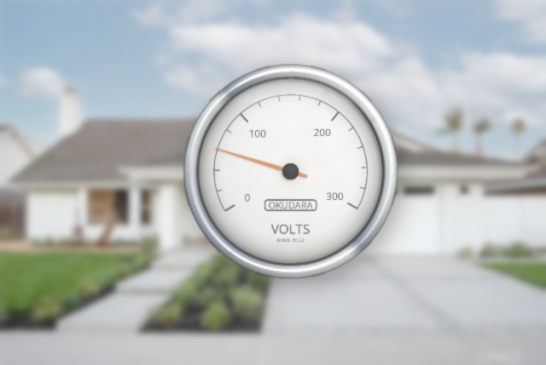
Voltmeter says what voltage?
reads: 60 V
